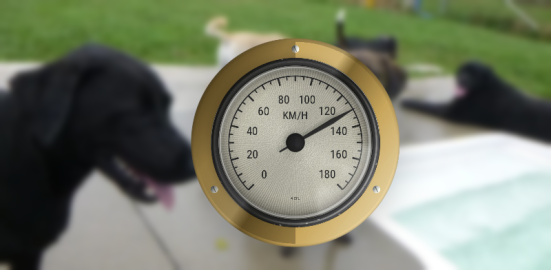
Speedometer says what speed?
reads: 130 km/h
